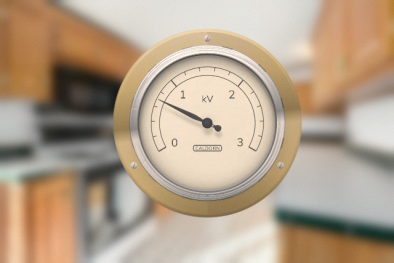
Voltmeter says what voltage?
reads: 0.7 kV
